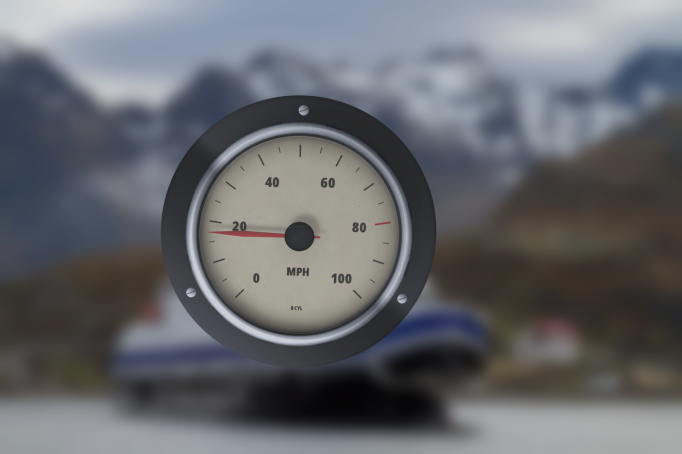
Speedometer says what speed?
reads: 17.5 mph
